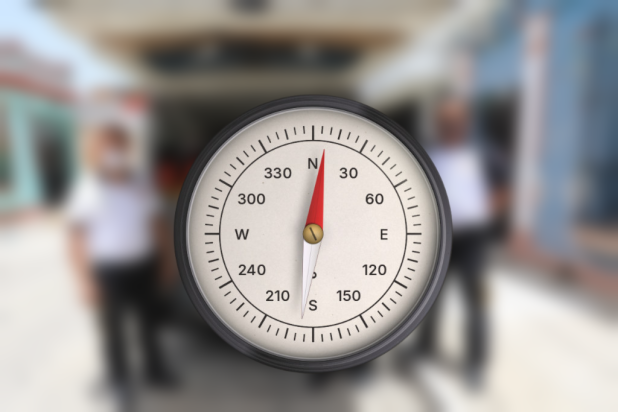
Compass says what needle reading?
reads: 7.5 °
